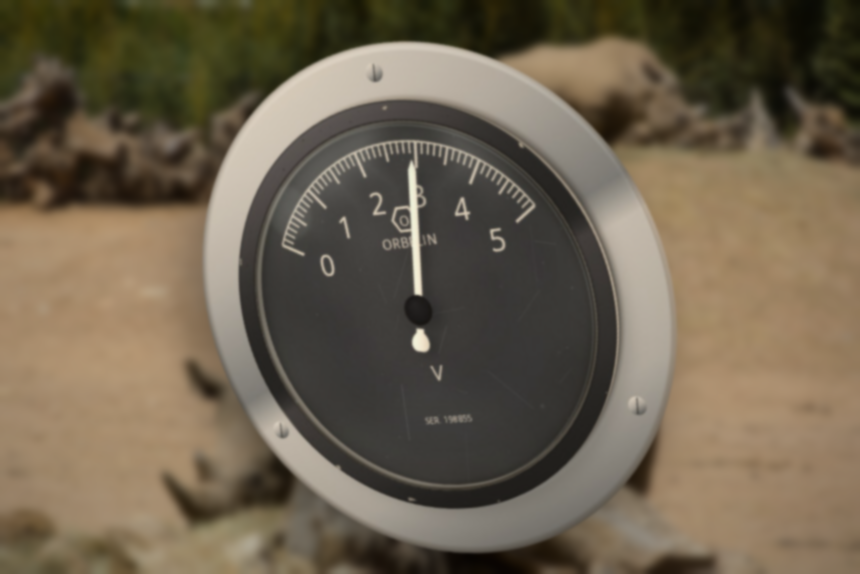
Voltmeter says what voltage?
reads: 3 V
